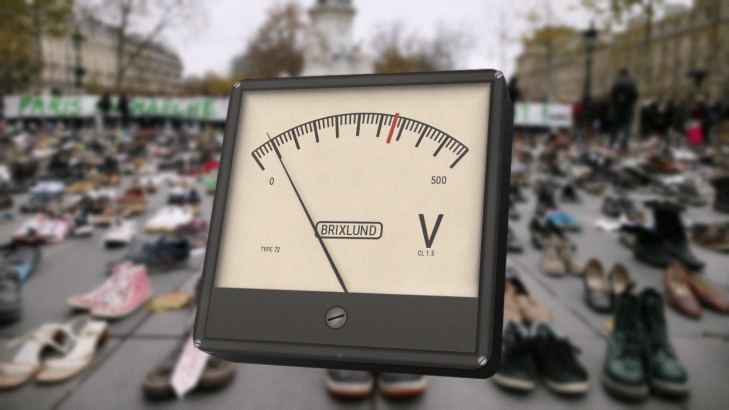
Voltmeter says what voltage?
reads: 50 V
